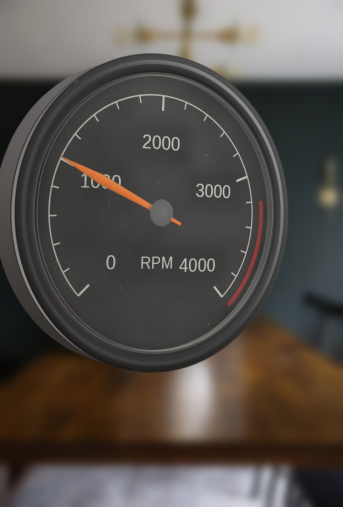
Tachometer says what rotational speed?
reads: 1000 rpm
